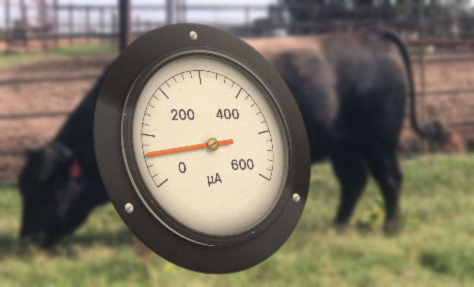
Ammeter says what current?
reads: 60 µA
